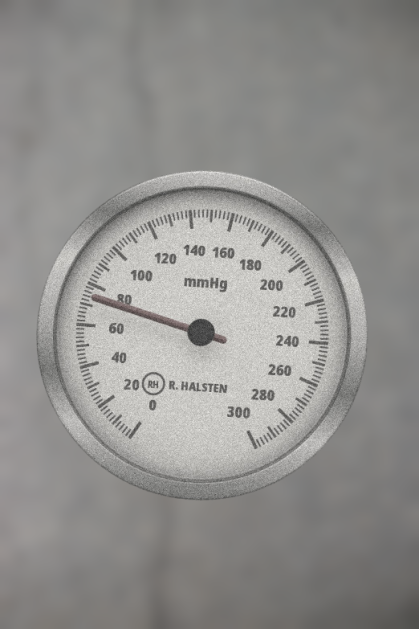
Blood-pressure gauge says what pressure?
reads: 74 mmHg
